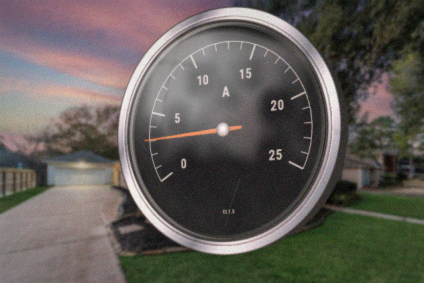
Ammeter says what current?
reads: 3 A
